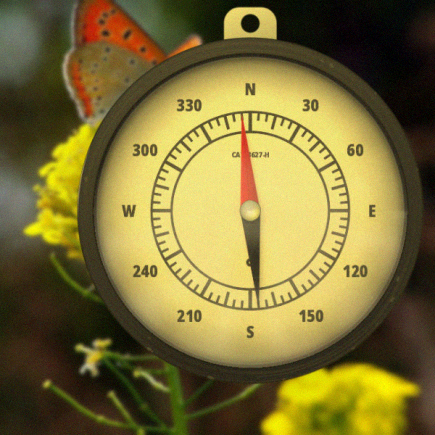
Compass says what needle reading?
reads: 355 °
